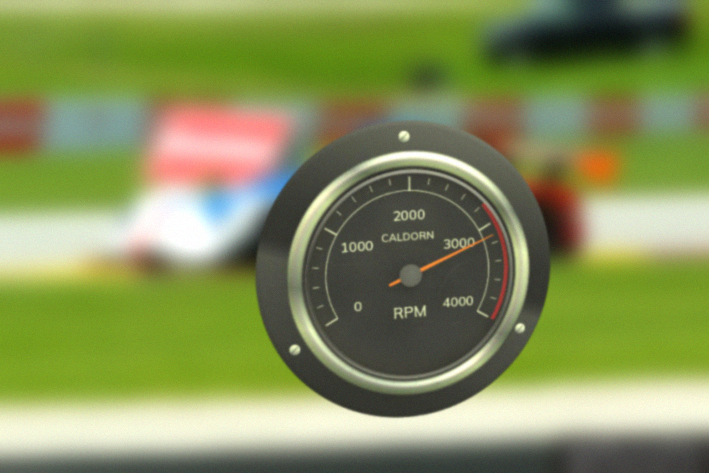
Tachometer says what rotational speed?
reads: 3100 rpm
